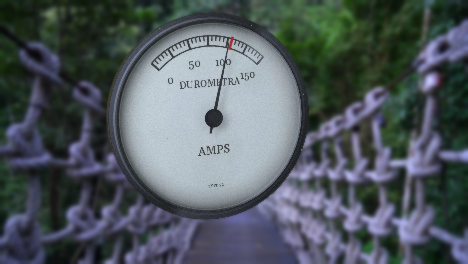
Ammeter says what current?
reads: 100 A
